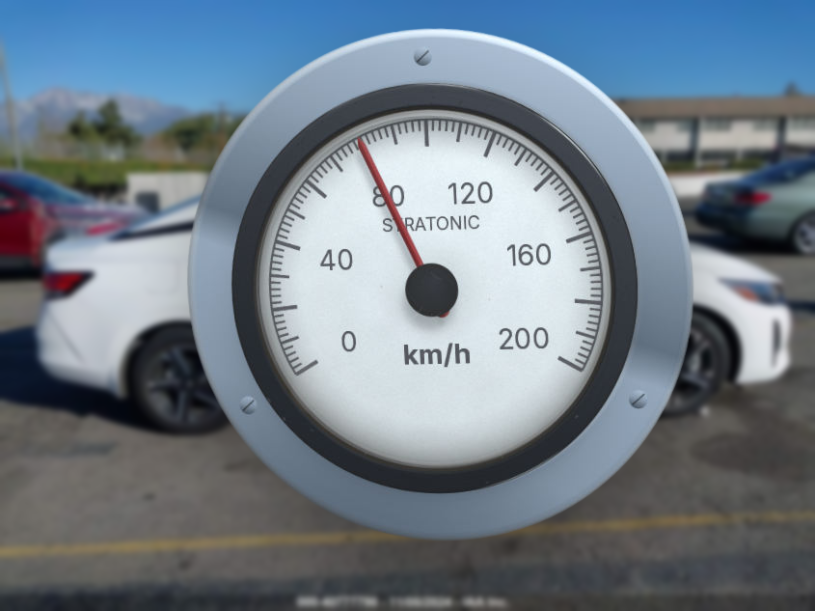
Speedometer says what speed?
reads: 80 km/h
